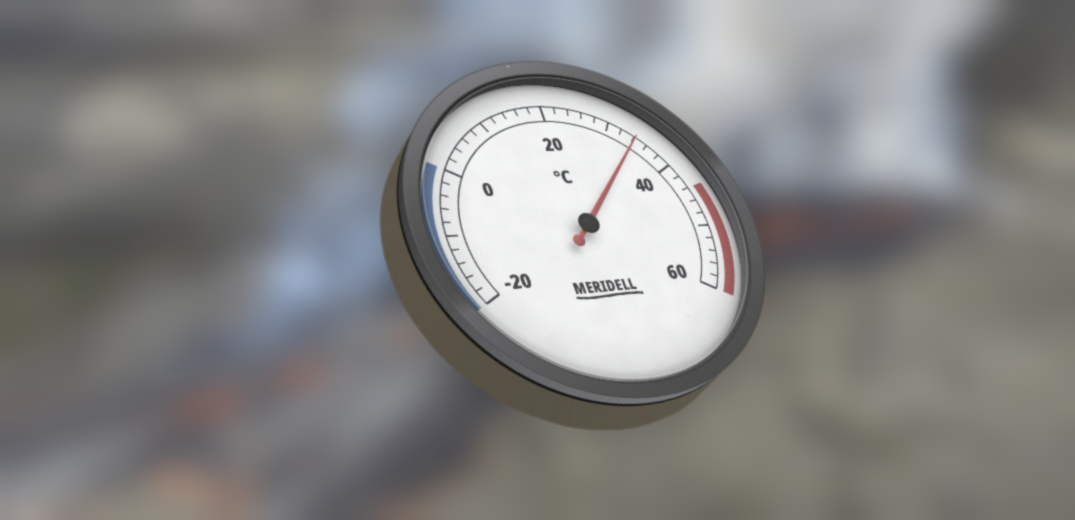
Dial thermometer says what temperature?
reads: 34 °C
